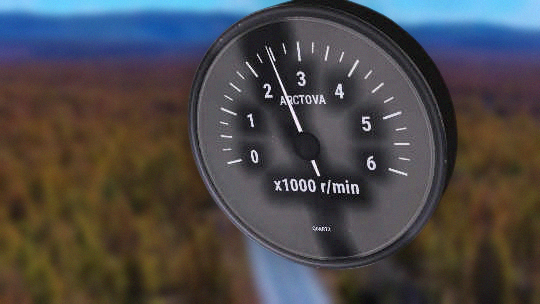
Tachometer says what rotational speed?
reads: 2500 rpm
